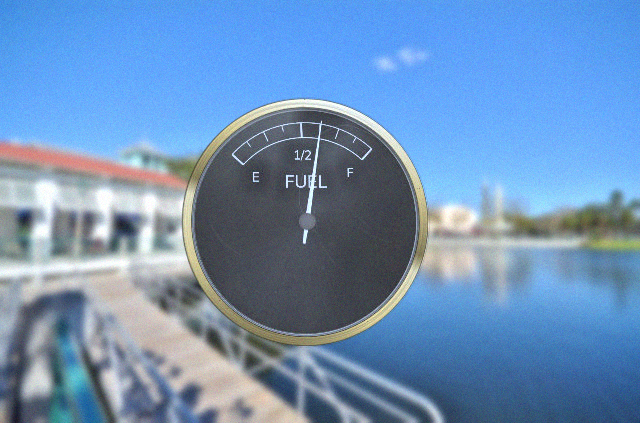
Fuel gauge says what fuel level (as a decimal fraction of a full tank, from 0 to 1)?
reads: 0.625
